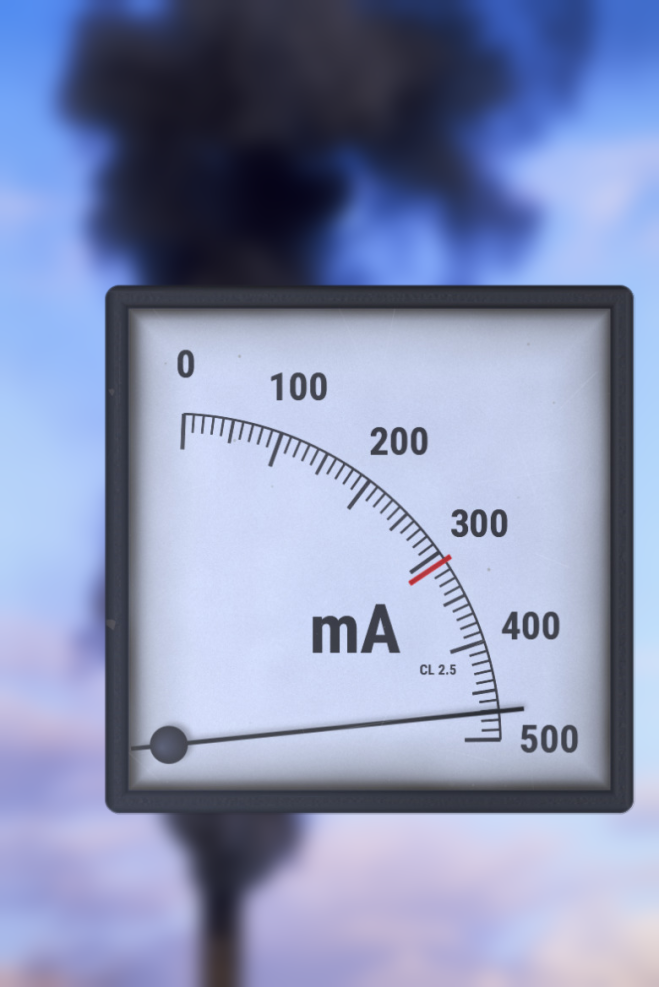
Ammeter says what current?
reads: 470 mA
